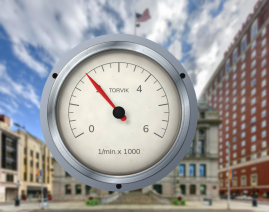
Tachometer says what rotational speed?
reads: 2000 rpm
